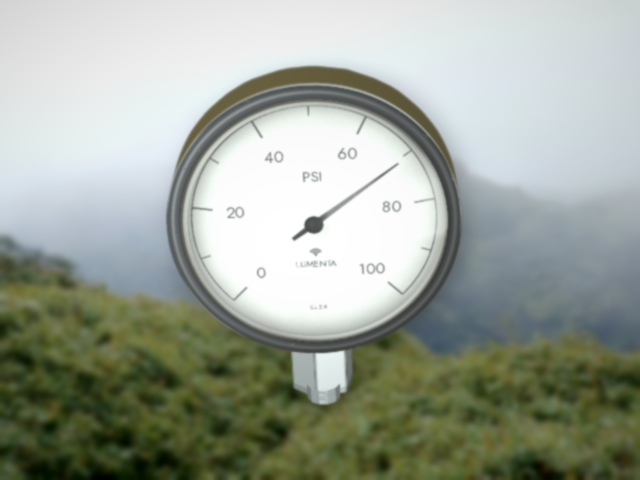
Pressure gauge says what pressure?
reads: 70 psi
